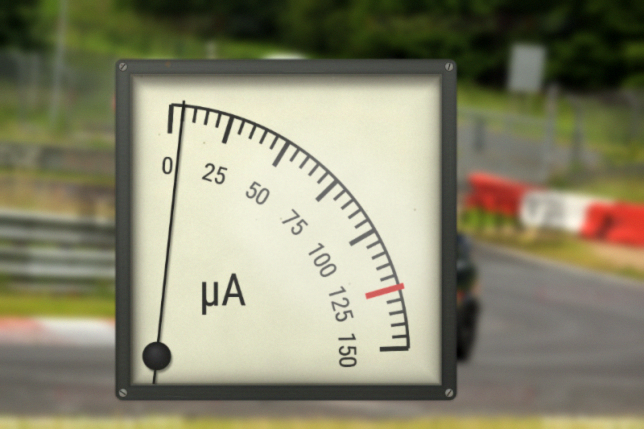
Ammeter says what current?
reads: 5 µA
